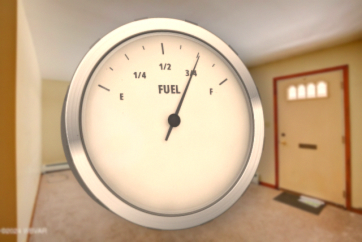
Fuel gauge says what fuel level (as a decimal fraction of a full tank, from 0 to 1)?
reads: 0.75
